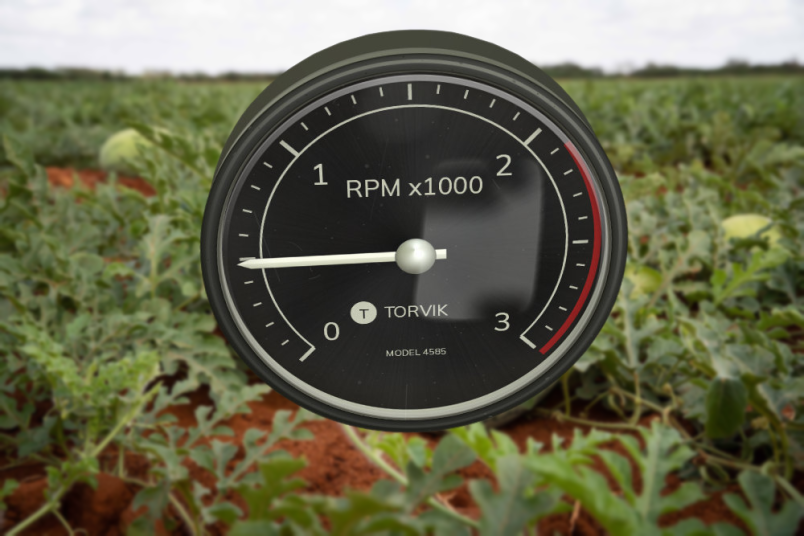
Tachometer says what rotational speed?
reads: 500 rpm
